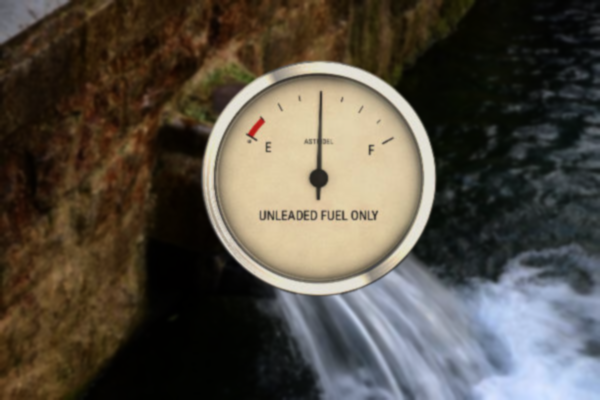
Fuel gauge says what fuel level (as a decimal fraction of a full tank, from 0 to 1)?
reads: 0.5
